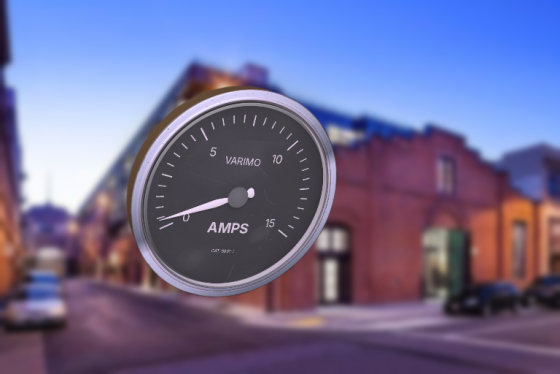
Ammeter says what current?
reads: 0.5 A
